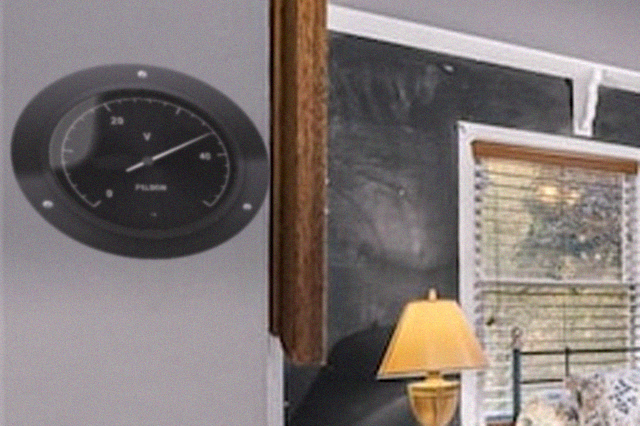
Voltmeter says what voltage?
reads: 36 V
